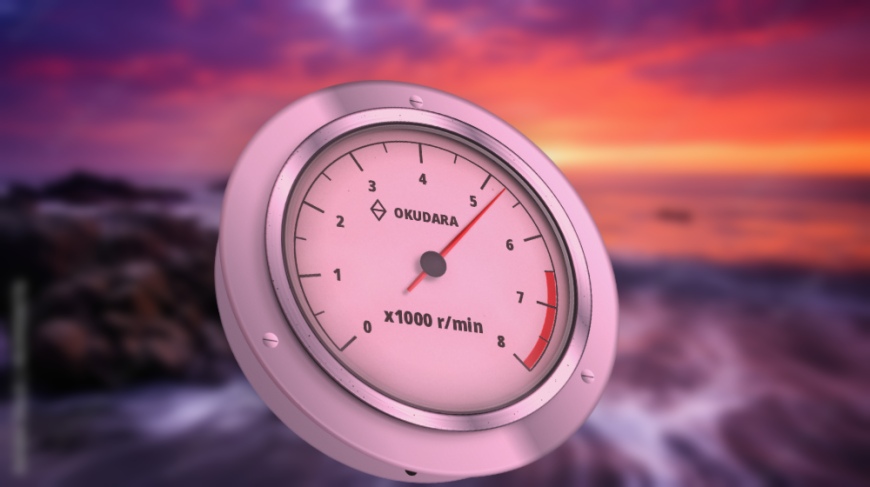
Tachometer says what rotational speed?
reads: 5250 rpm
